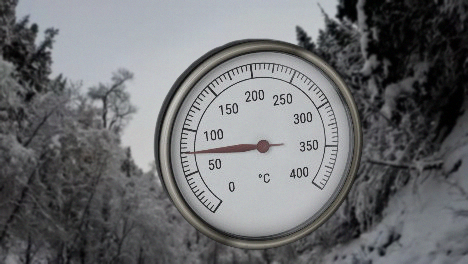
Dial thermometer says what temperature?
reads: 75 °C
